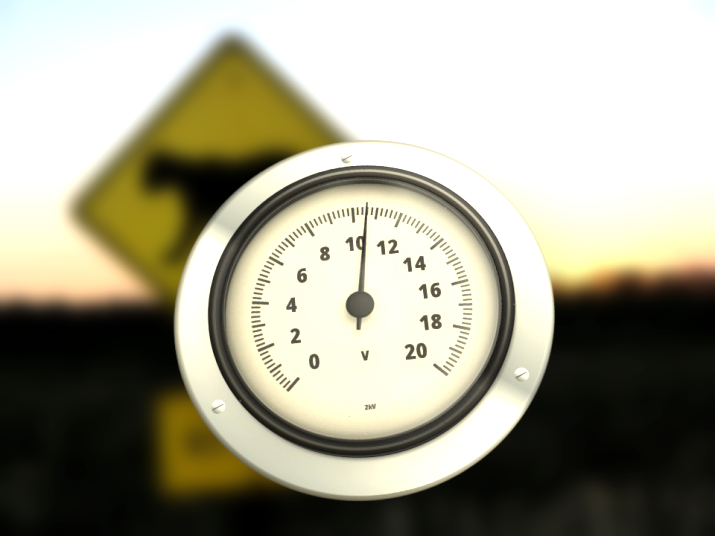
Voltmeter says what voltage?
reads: 10.6 V
